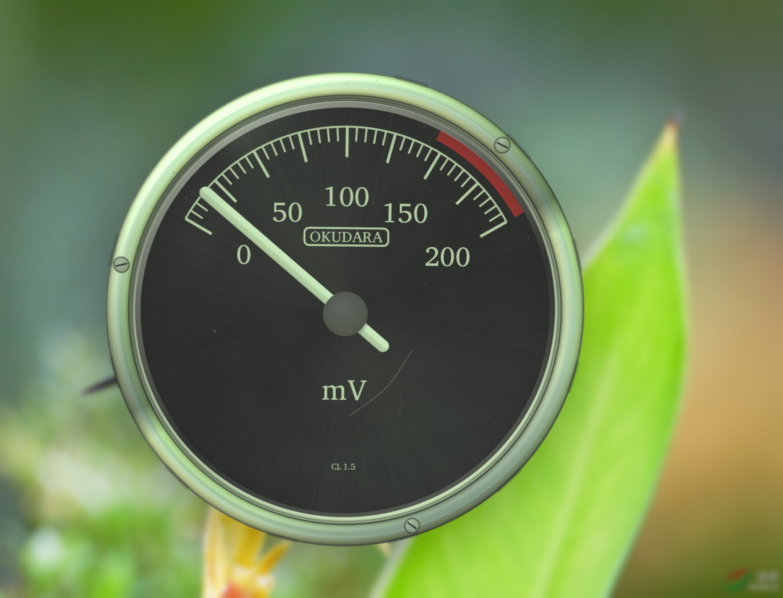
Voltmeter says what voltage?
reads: 17.5 mV
